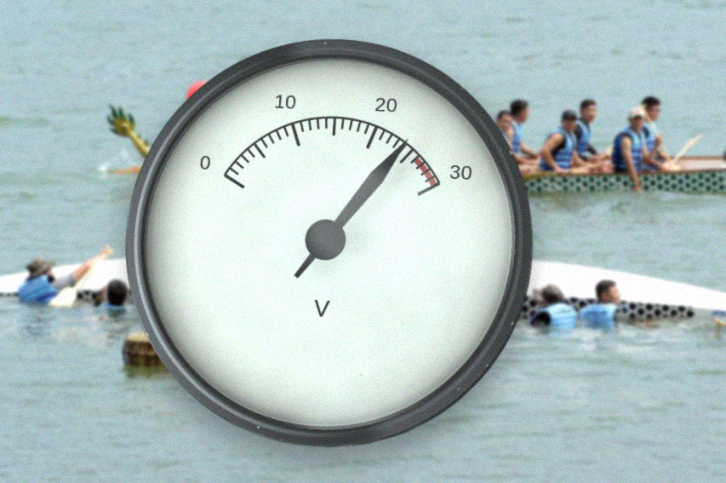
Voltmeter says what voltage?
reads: 24 V
